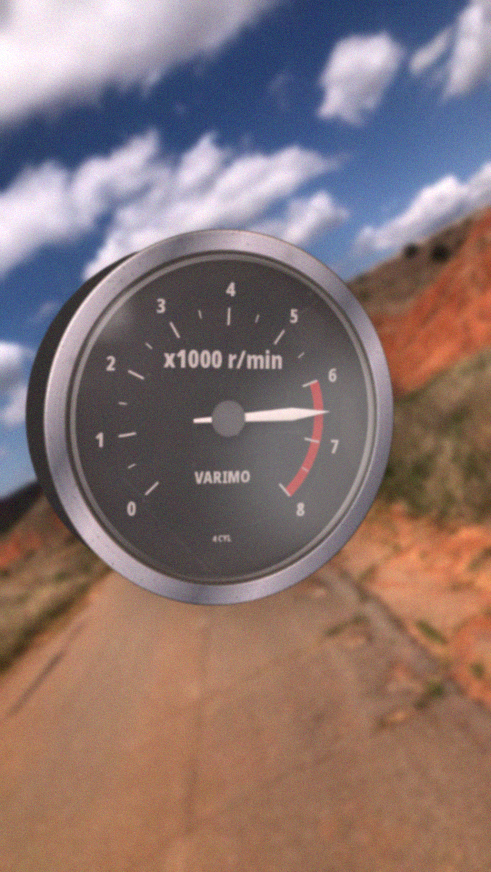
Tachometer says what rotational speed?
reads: 6500 rpm
